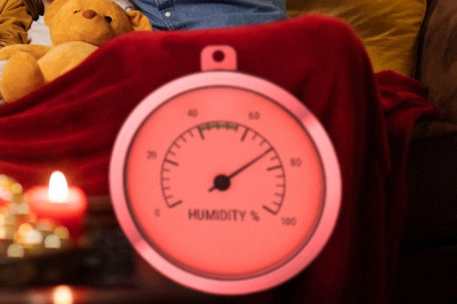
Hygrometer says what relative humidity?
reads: 72 %
